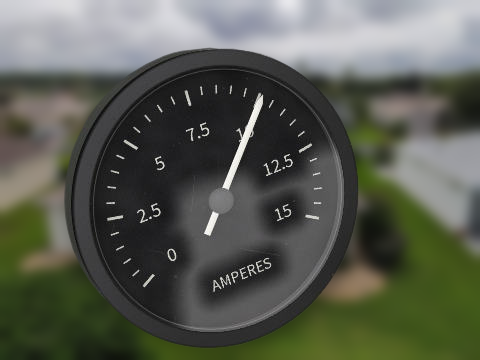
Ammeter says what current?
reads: 10 A
